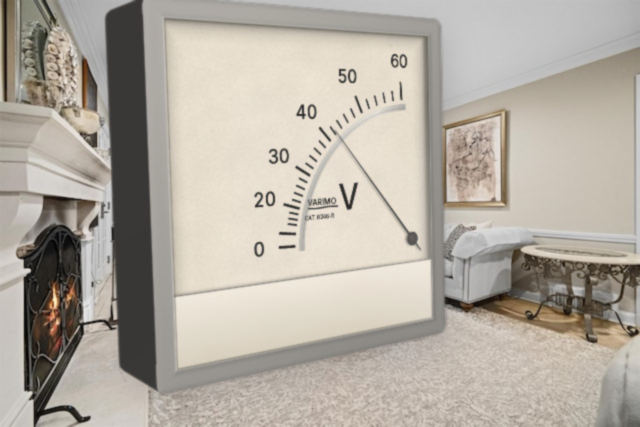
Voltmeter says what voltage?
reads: 42 V
